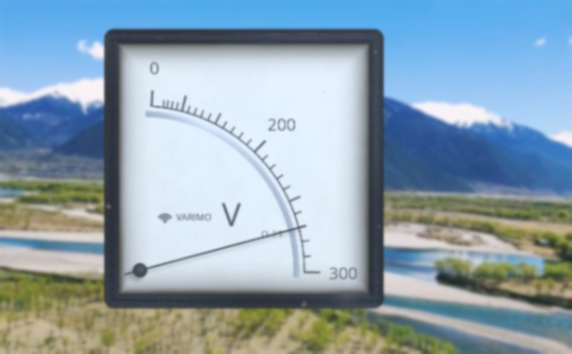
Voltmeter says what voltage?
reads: 270 V
